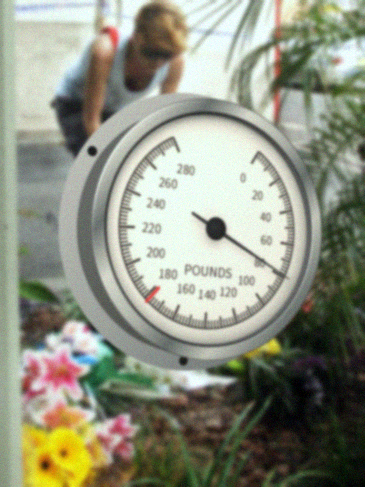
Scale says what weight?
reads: 80 lb
